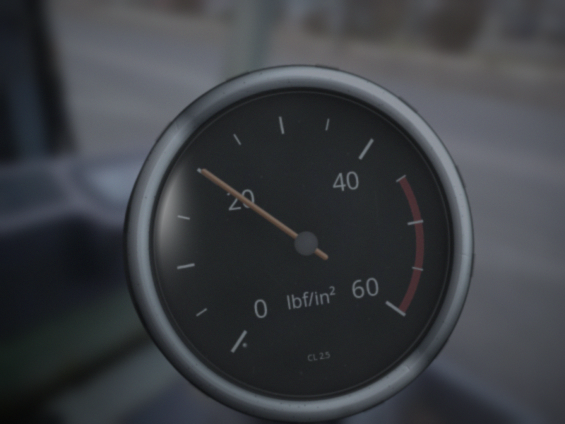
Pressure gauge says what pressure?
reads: 20 psi
